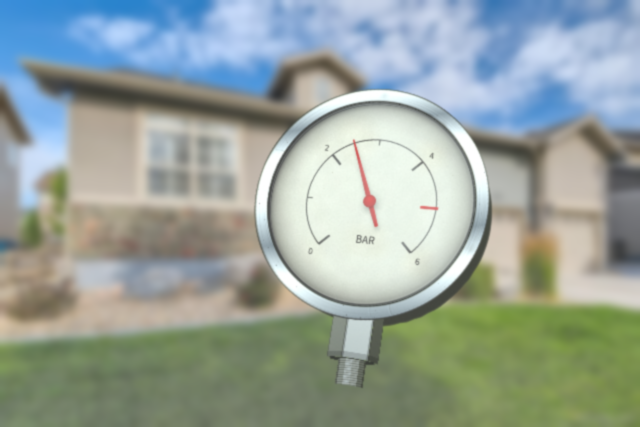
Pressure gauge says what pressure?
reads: 2.5 bar
